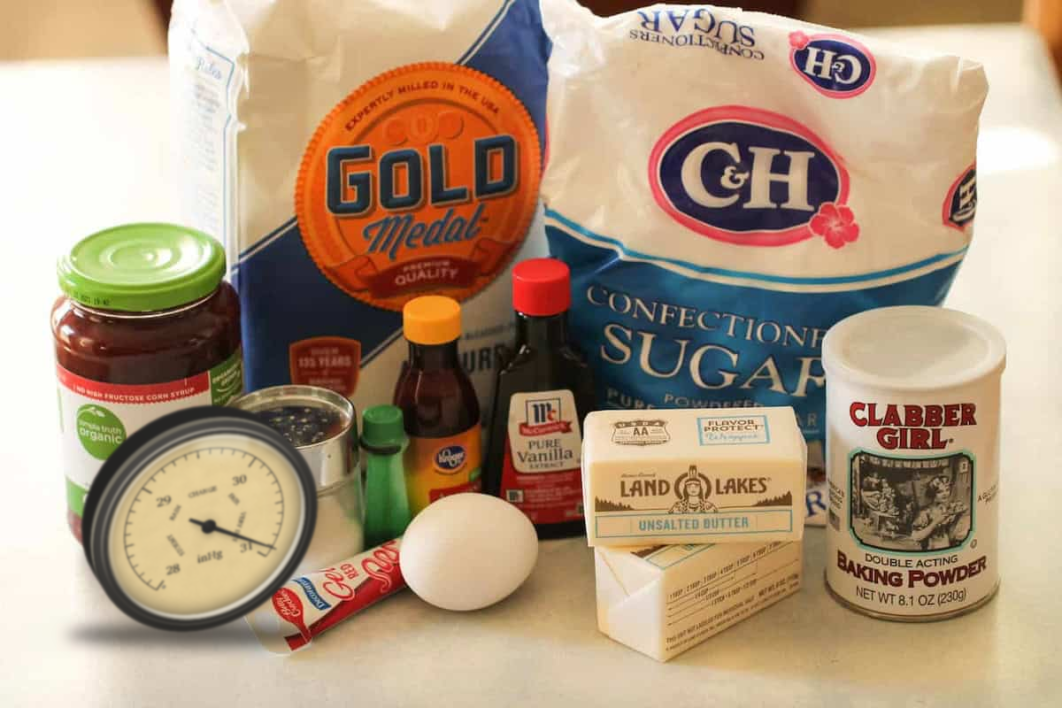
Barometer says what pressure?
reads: 30.9 inHg
